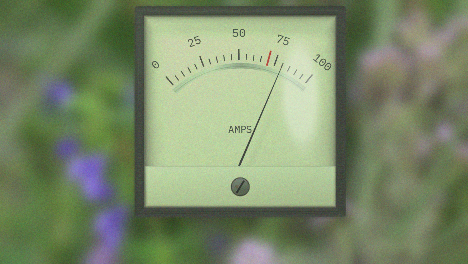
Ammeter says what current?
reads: 80 A
